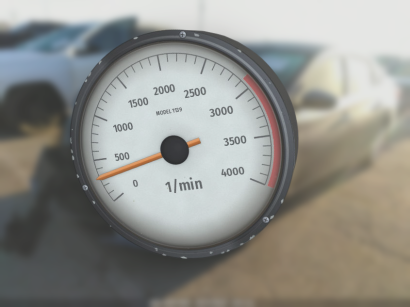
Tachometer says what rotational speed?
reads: 300 rpm
